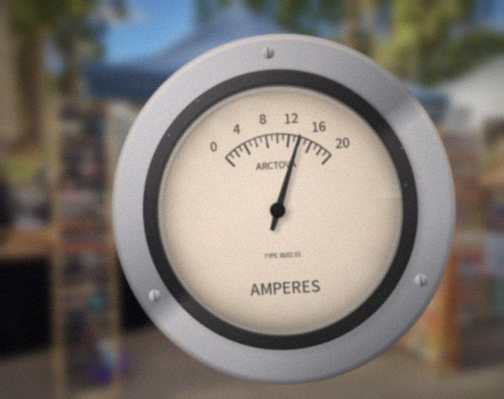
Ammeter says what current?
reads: 14 A
